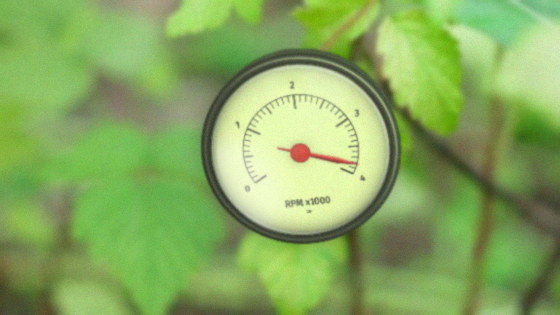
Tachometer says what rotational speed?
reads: 3800 rpm
